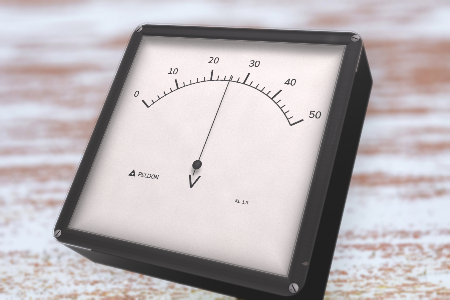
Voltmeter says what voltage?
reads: 26 V
